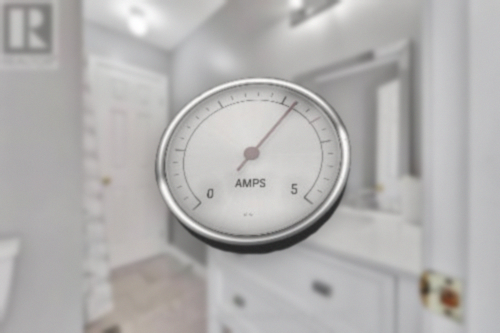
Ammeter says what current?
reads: 3.2 A
